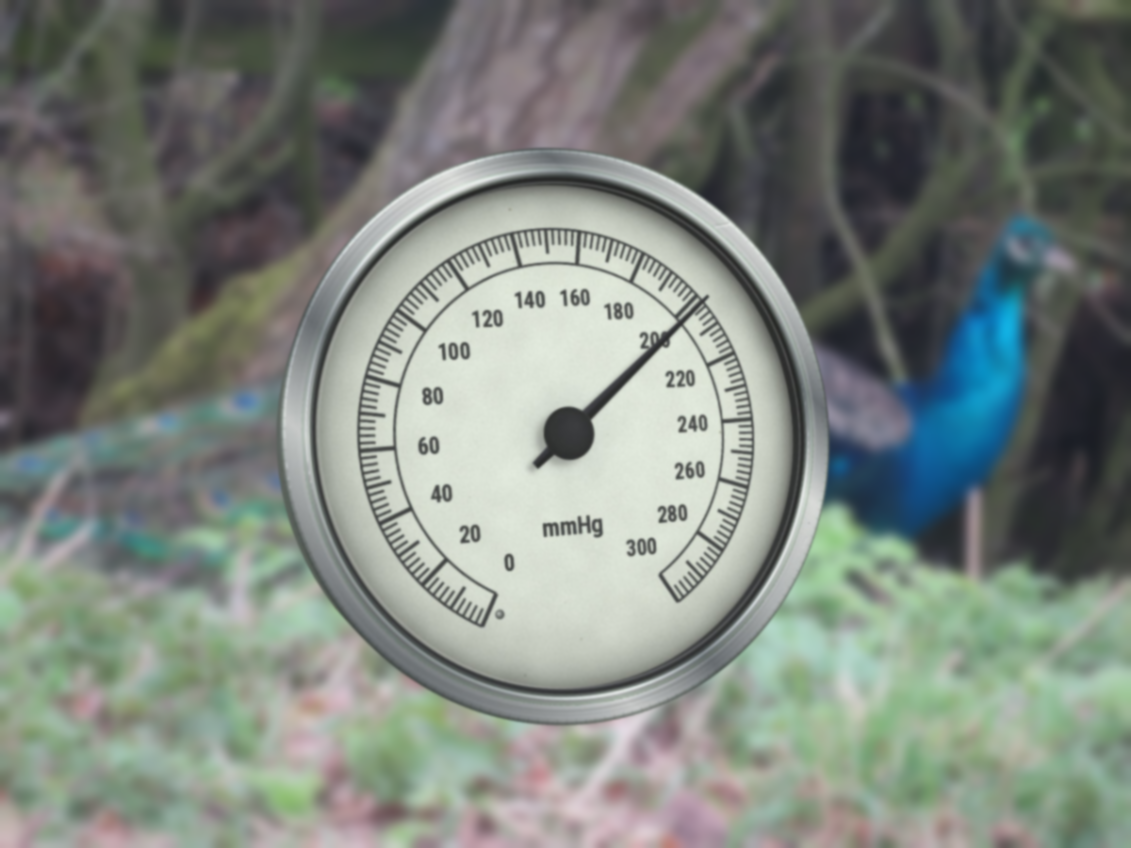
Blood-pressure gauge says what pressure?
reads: 202 mmHg
